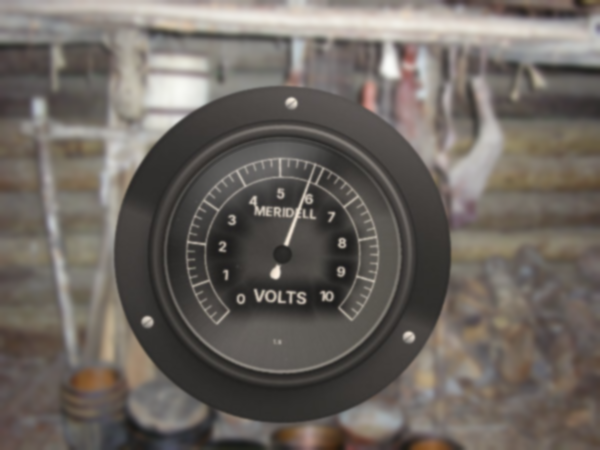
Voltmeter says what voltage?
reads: 5.8 V
